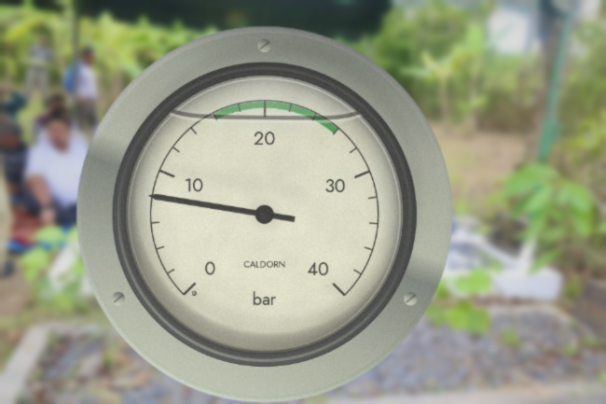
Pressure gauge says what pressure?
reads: 8 bar
